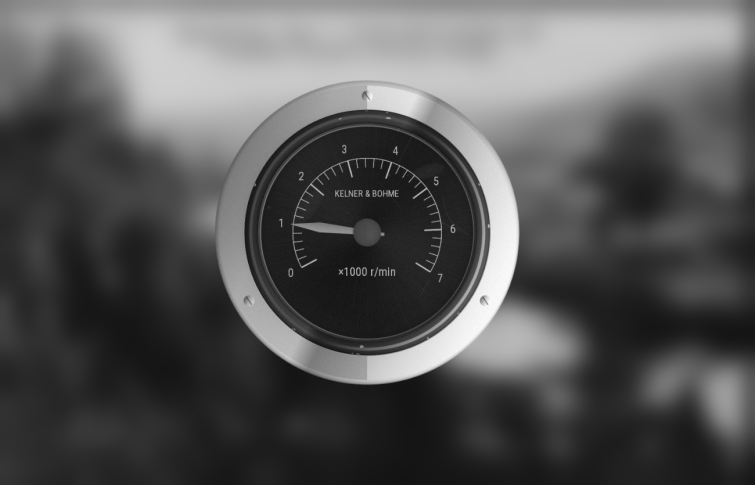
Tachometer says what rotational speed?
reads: 1000 rpm
